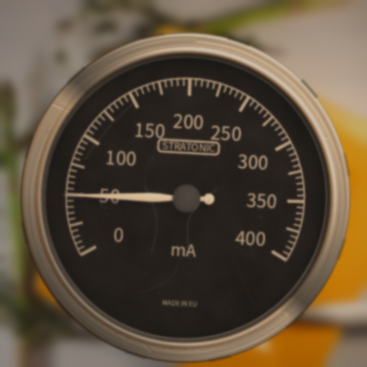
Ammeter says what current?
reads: 50 mA
